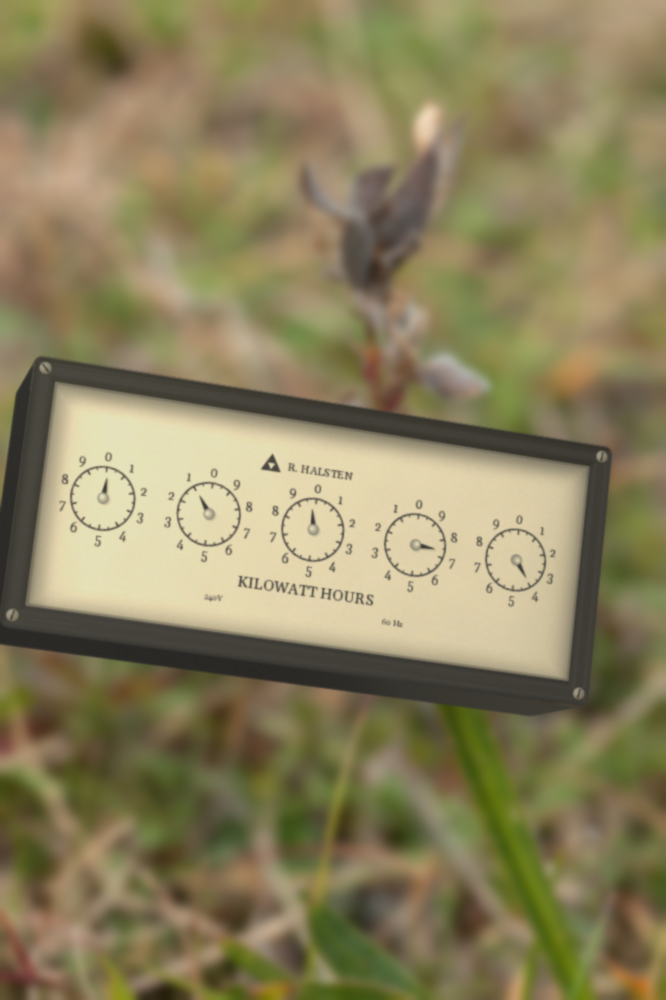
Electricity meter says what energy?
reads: 974 kWh
